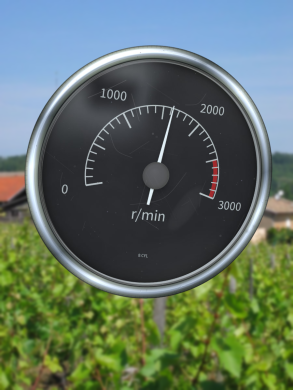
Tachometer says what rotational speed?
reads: 1600 rpm
